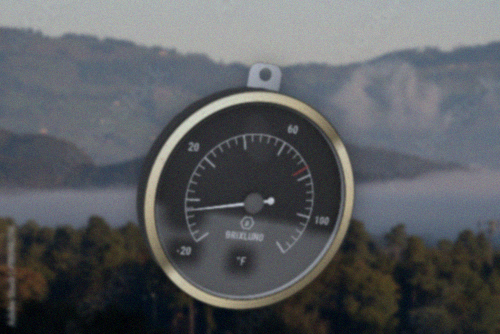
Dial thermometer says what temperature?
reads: -4 °F
